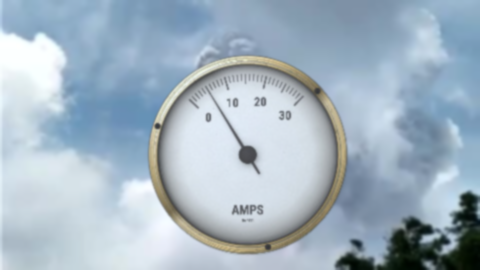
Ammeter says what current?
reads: 5 A
